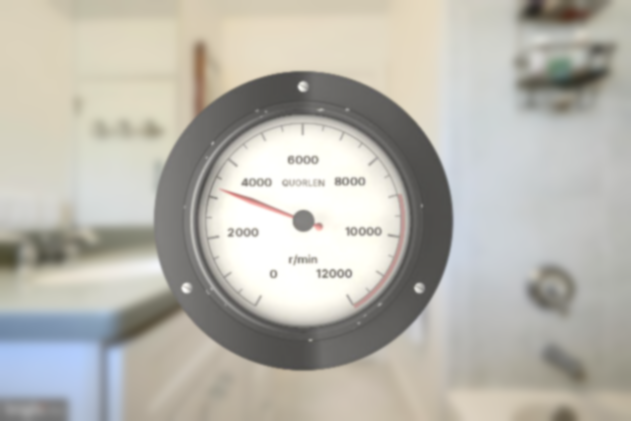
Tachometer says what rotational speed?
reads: 3250 rpm
